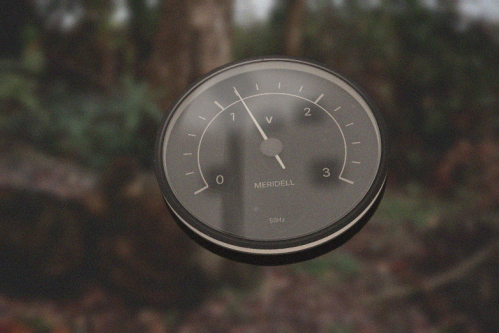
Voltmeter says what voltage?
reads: 1.2 V
